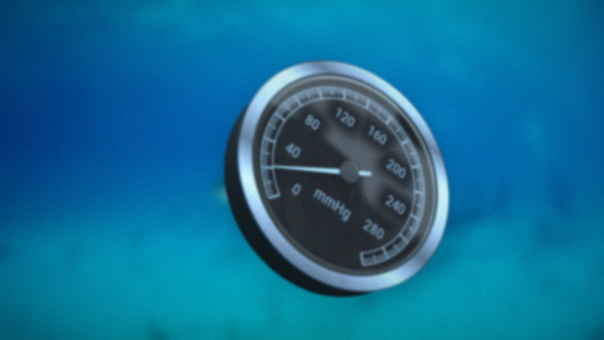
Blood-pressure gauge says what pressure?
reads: 20 mmHg
